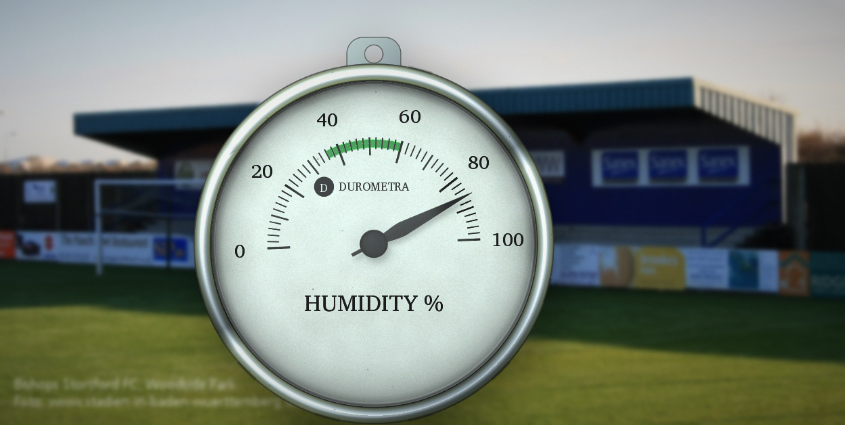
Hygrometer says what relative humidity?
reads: 86 %
